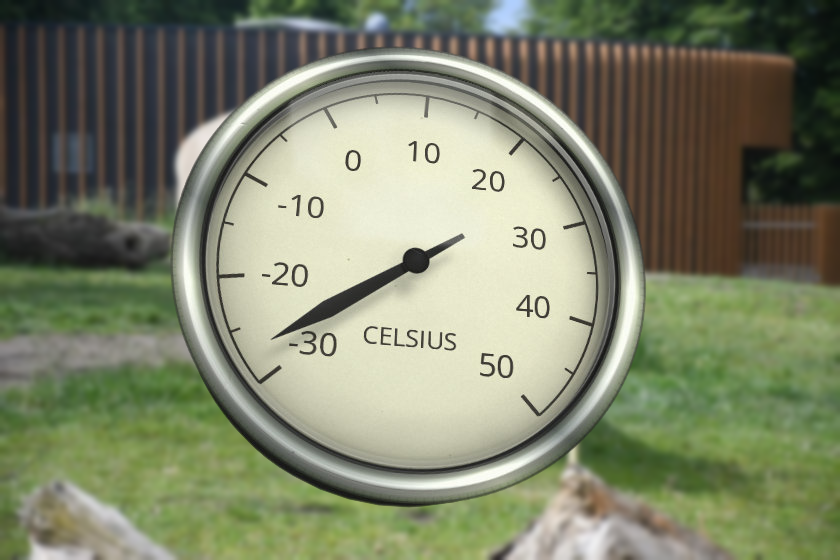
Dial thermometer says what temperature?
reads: -27.5 °C
